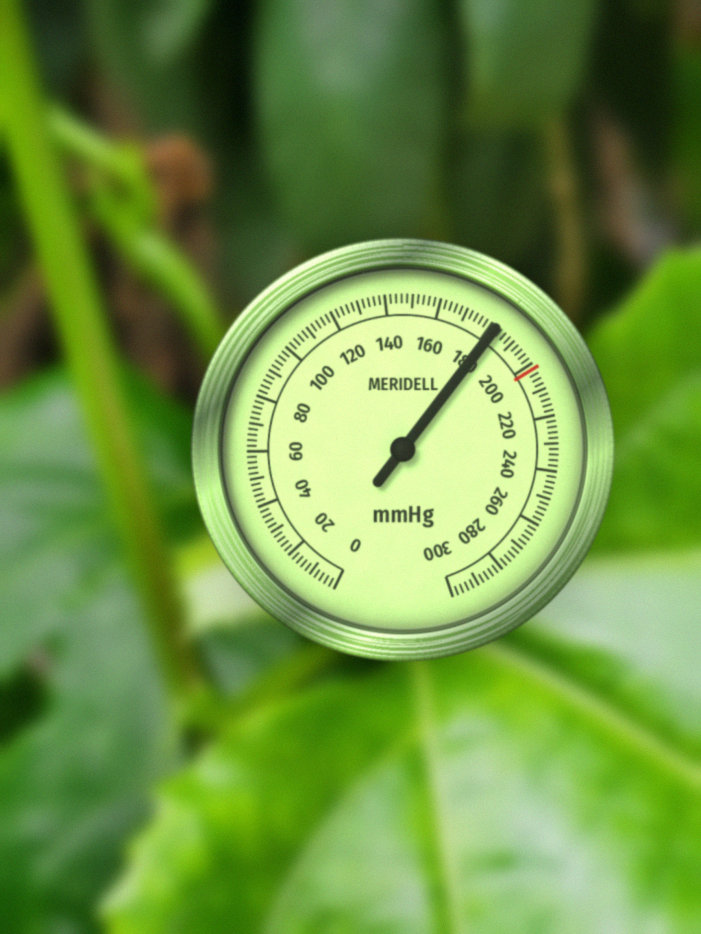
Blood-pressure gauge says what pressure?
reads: 182 mmHg
